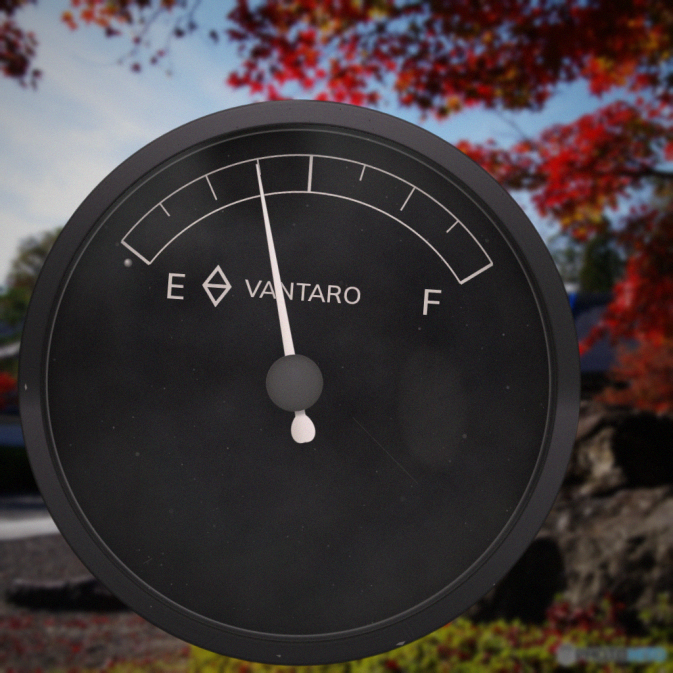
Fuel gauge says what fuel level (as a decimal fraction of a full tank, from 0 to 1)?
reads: 0.375
